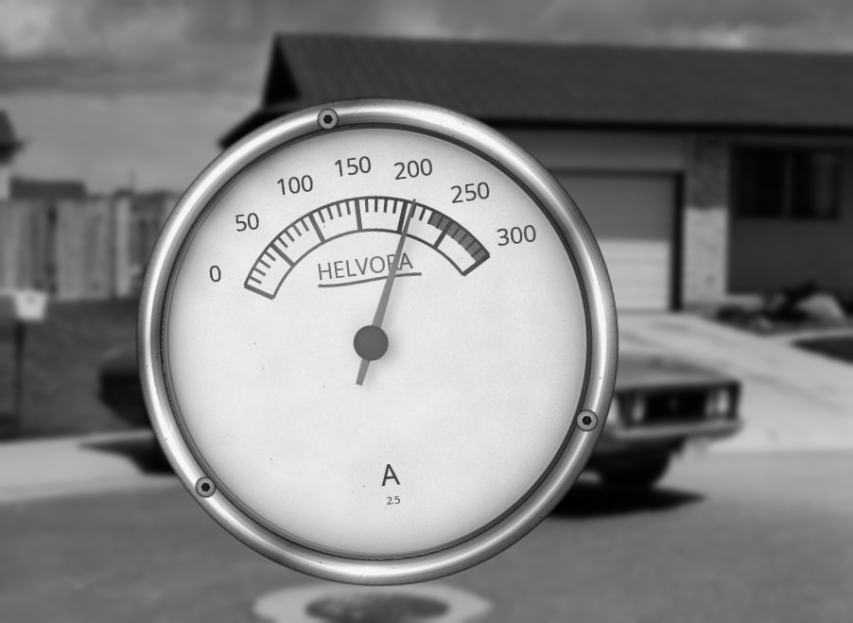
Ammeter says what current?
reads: 210 A
